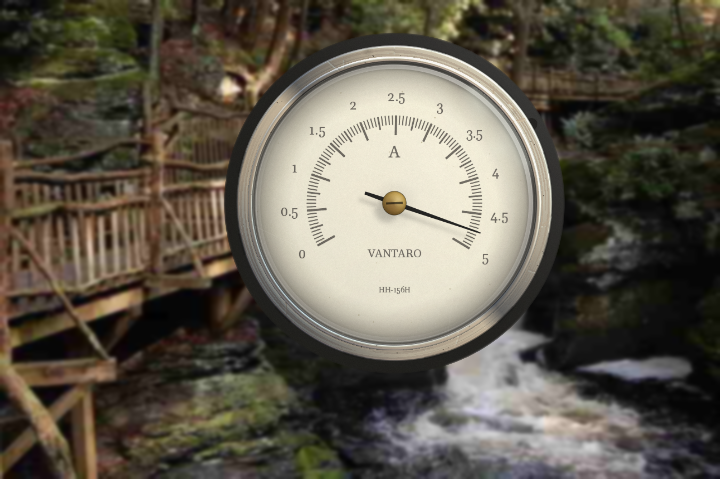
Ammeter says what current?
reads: 4.75 A
